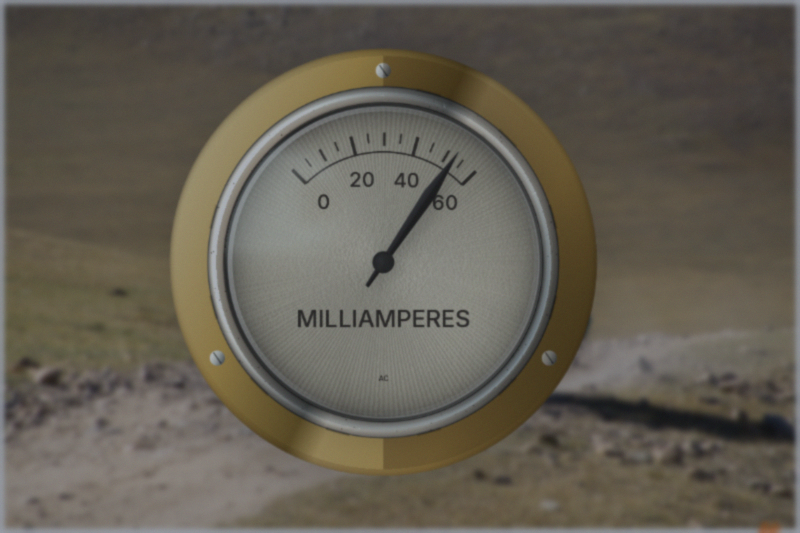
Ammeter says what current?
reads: 52.5 mA
